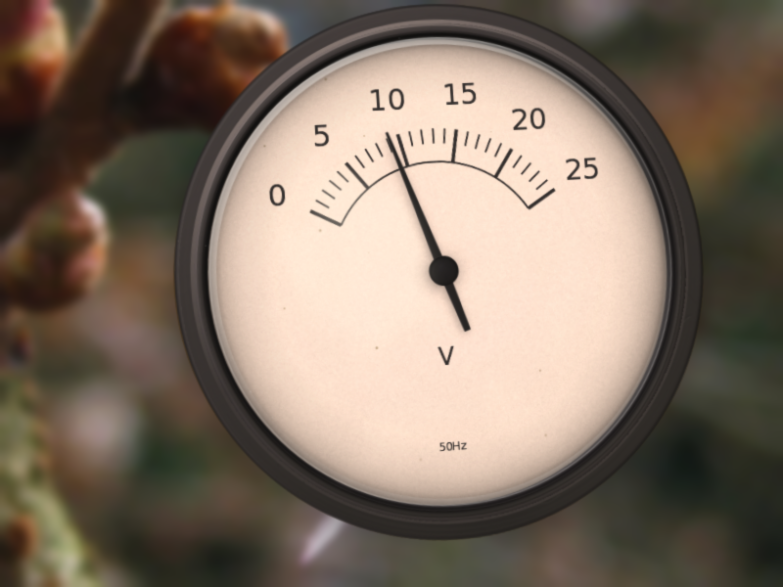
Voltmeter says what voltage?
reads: 9 V
